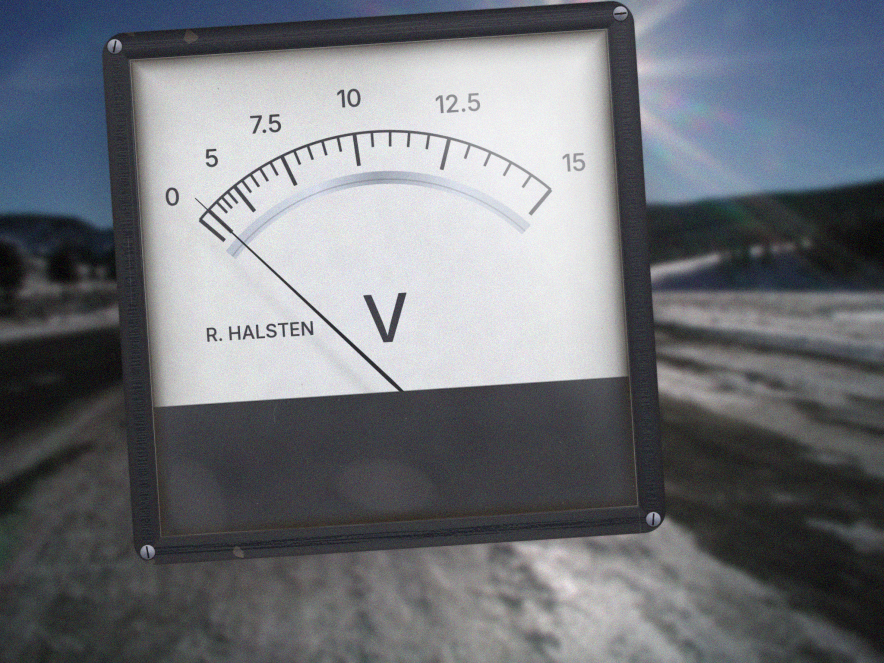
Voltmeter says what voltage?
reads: 2.5 V
